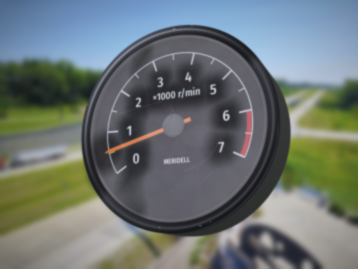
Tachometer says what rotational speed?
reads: 500 rpm
